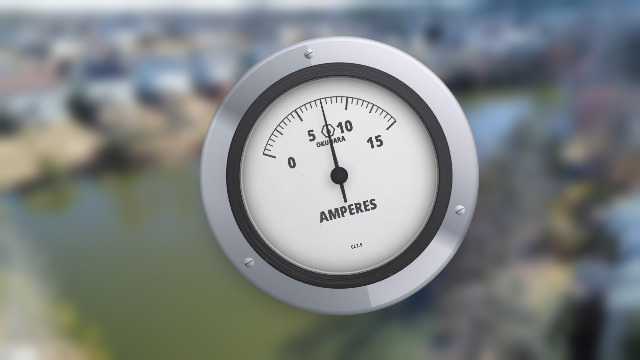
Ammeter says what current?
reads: 7.5 A
